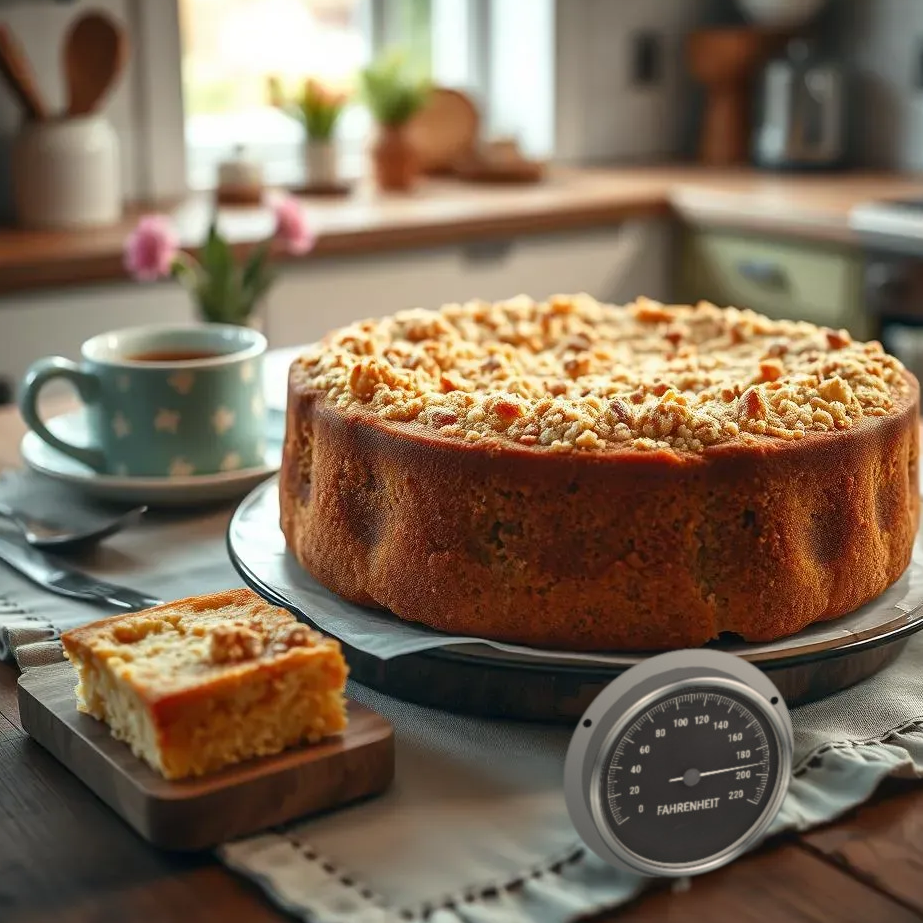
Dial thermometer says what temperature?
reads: 190 °F
